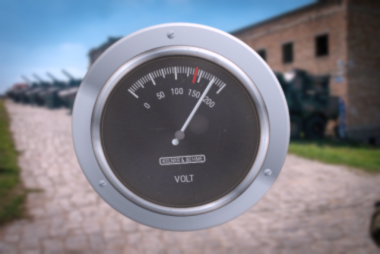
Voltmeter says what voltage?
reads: 175 V
